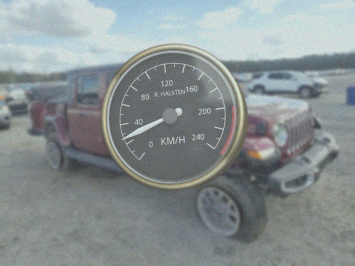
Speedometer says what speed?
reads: 25 km/h
